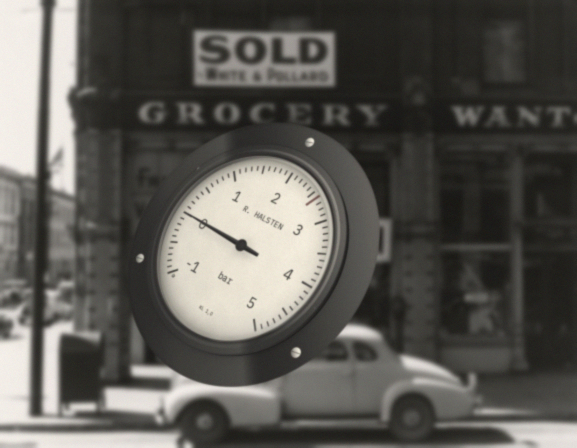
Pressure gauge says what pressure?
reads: 0 bar
